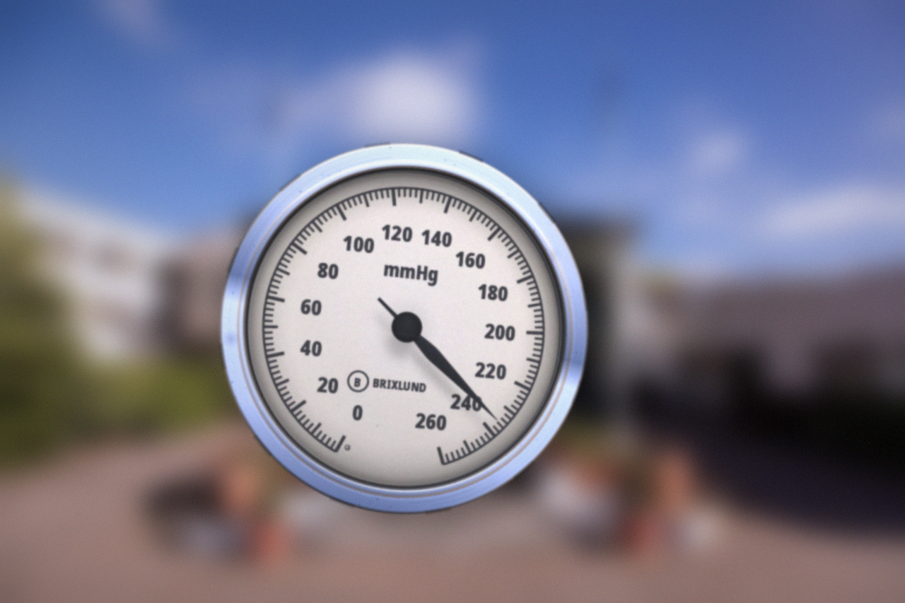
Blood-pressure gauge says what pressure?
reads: 236 mmHg
